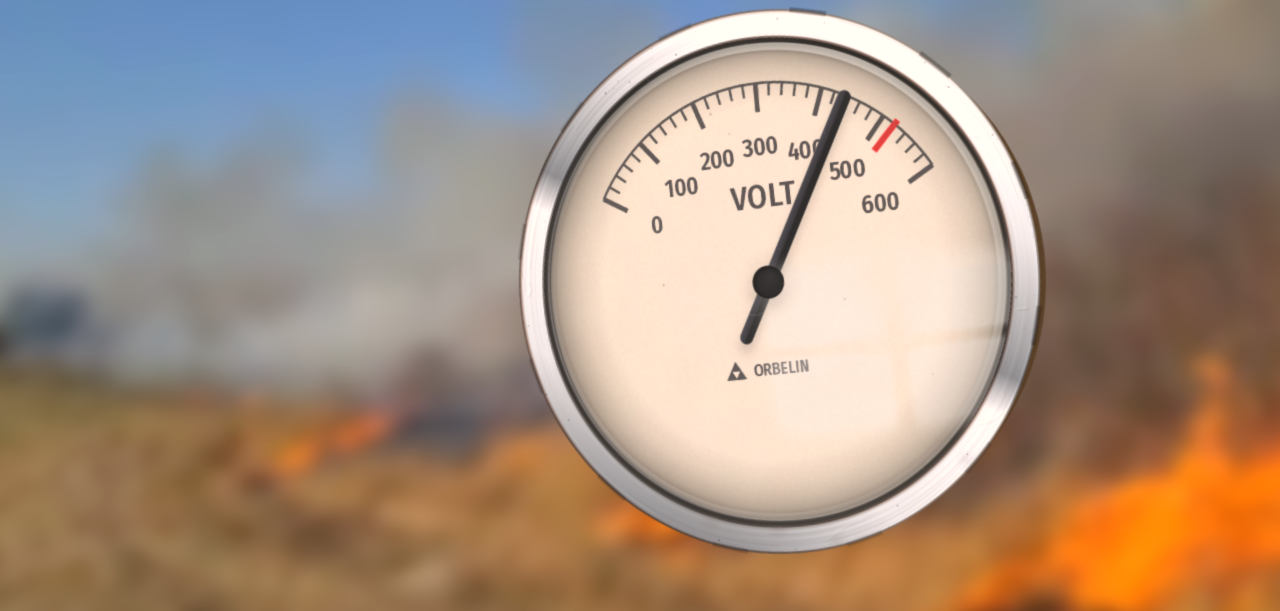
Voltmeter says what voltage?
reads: 440 V
